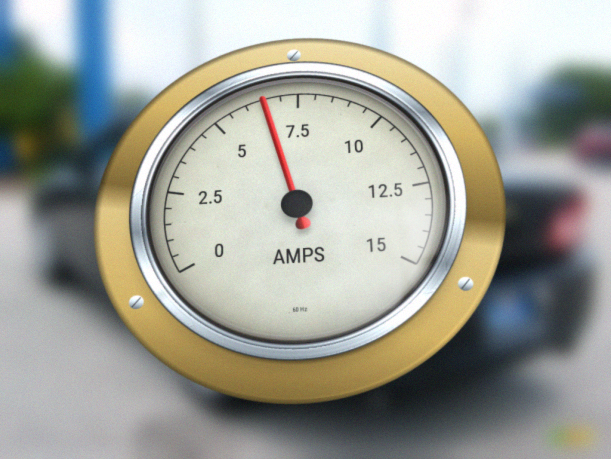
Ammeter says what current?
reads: 6.5 A
